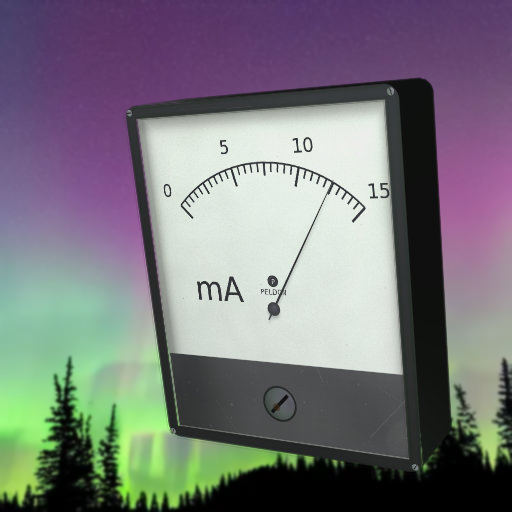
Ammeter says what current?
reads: 12.5 mA
